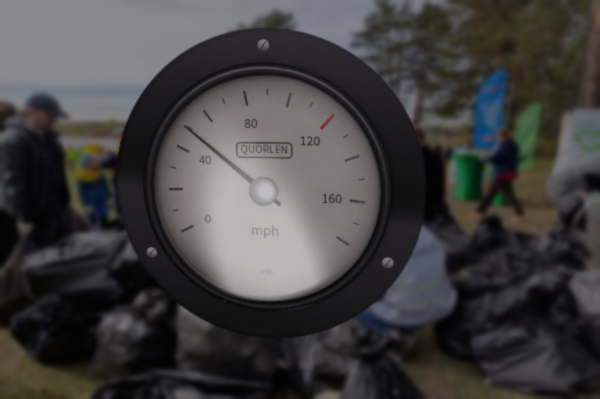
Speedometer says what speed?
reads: 50 mph
